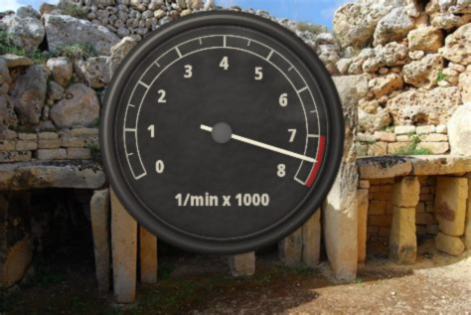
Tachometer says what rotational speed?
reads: 7500 rpm
